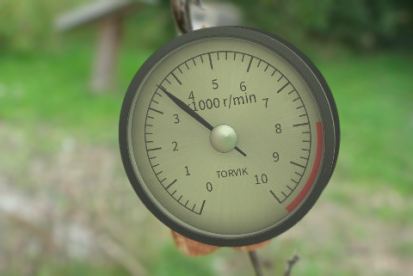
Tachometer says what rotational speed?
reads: 3600 rpm
